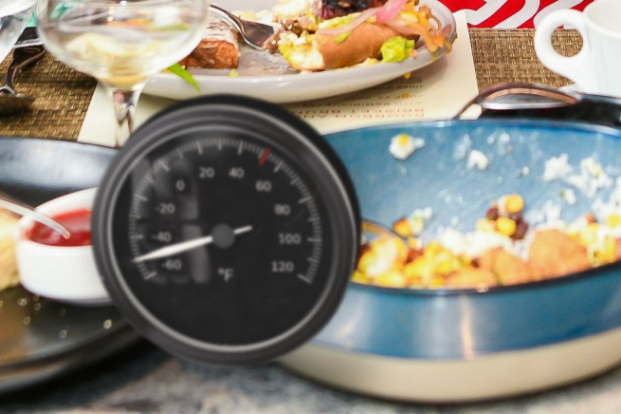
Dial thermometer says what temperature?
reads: -50 °F
